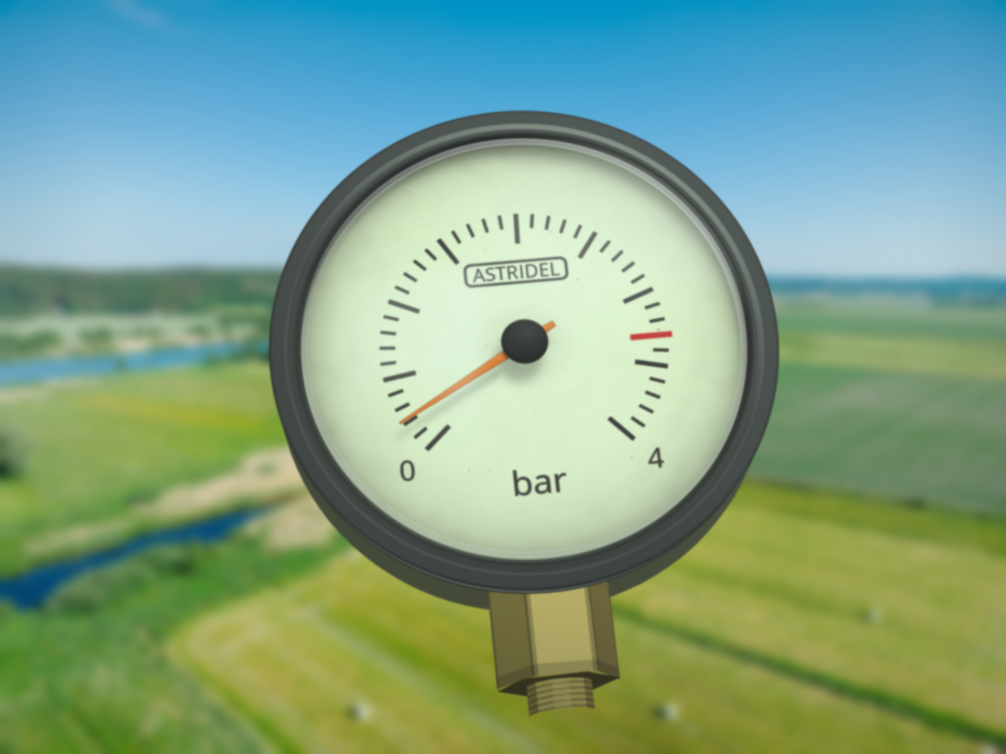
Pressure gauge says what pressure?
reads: 0.2 bar
